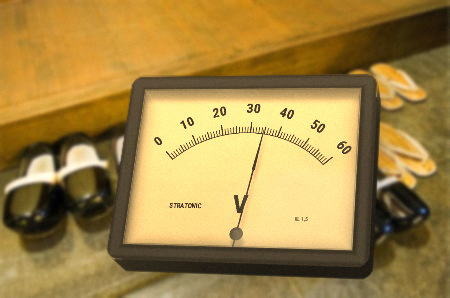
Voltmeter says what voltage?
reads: 35 V
